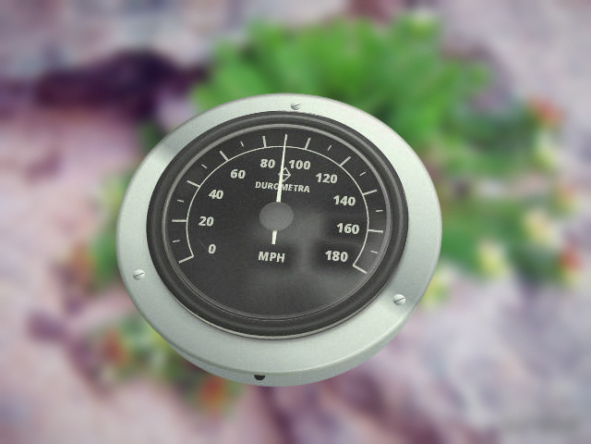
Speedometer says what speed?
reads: 90 mph
